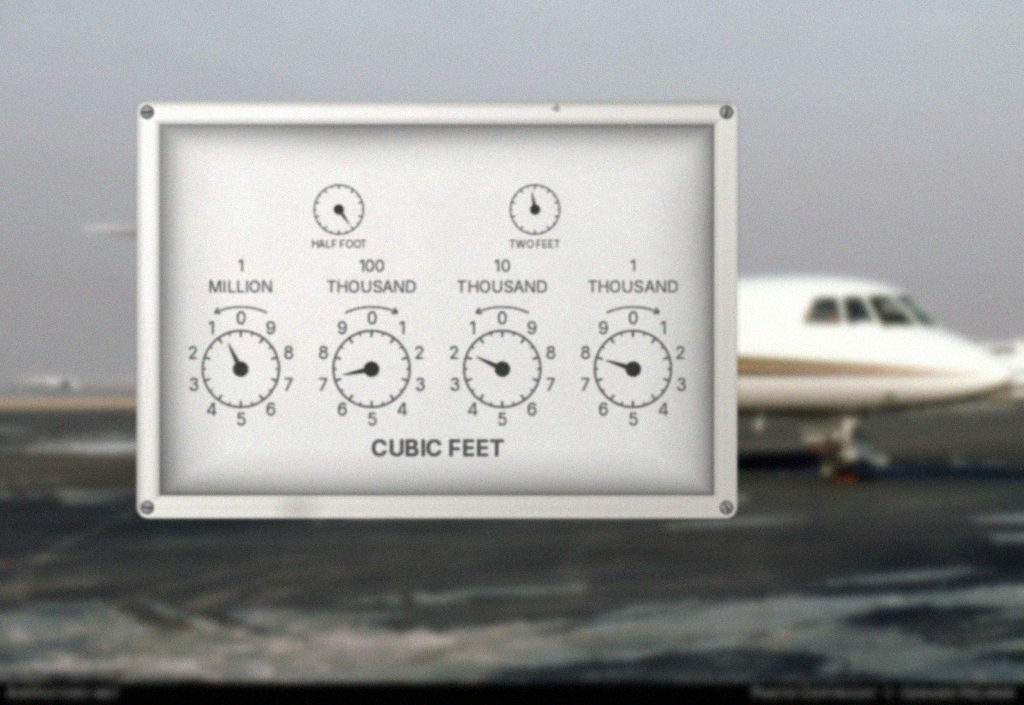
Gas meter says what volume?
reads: 71800 ft³
